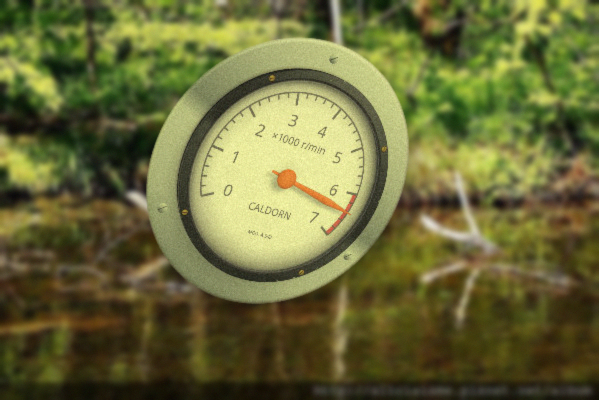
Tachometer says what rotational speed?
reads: 6400 rpm
